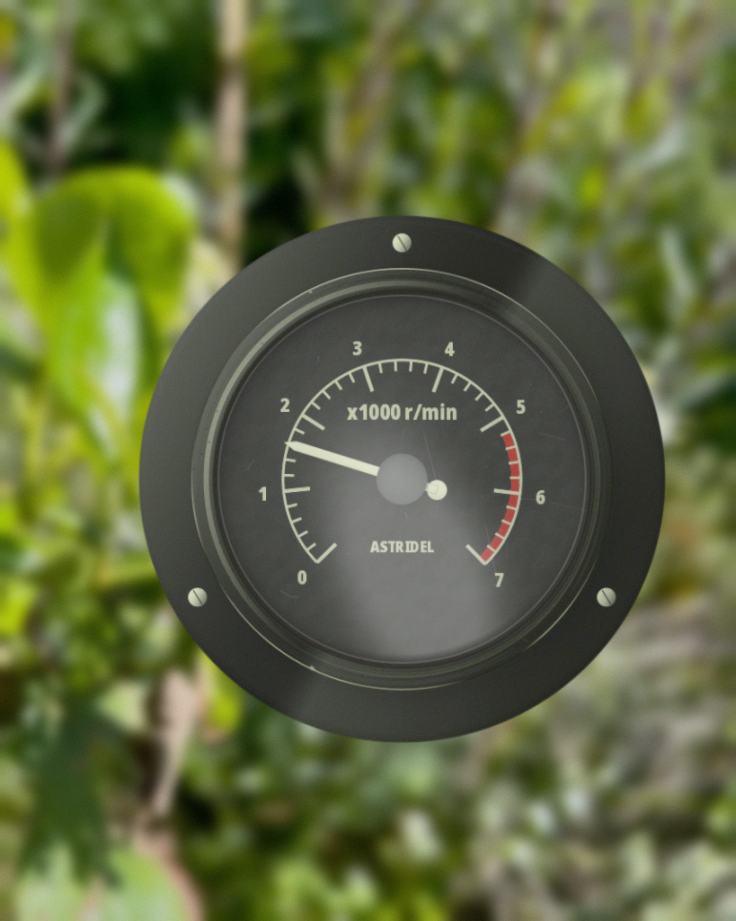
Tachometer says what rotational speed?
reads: 1600 rpm
